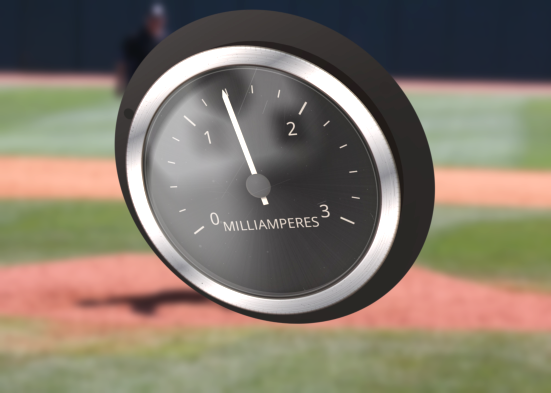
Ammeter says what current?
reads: 1.4 mA
